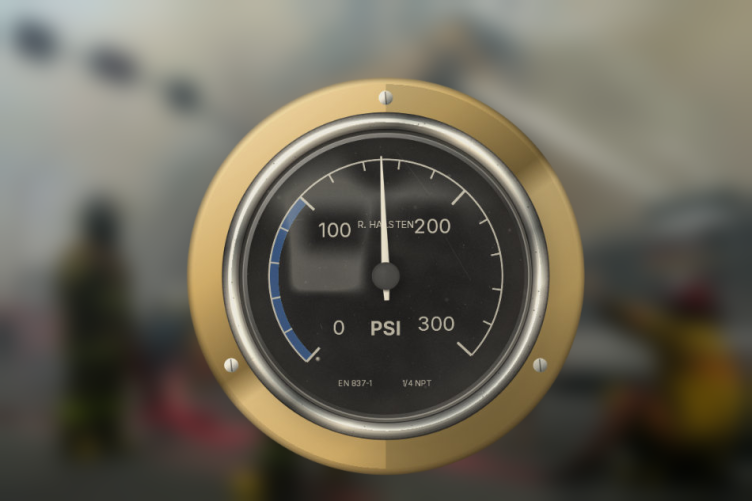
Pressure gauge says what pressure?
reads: 150 psi
